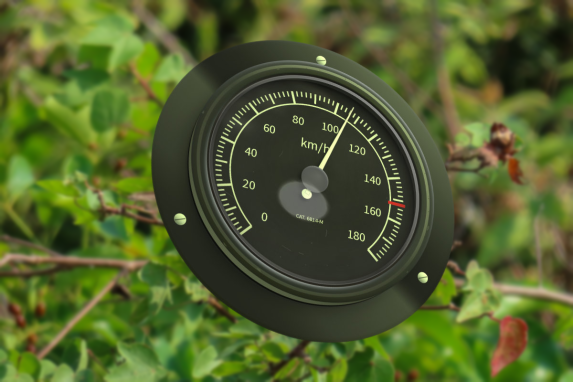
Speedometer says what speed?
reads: 106 km/h
